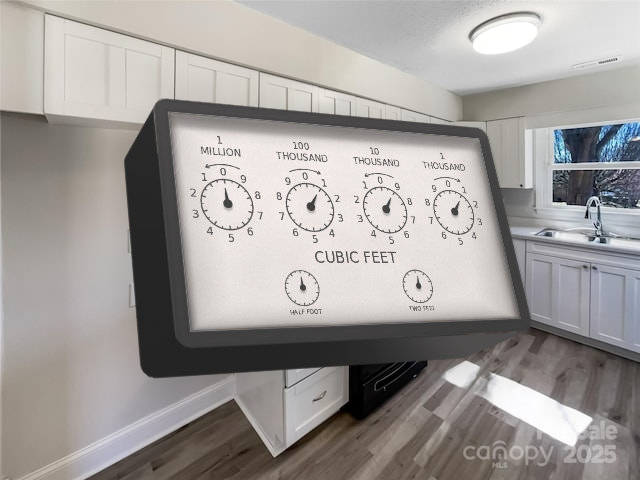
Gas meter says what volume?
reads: 9100 ft³
